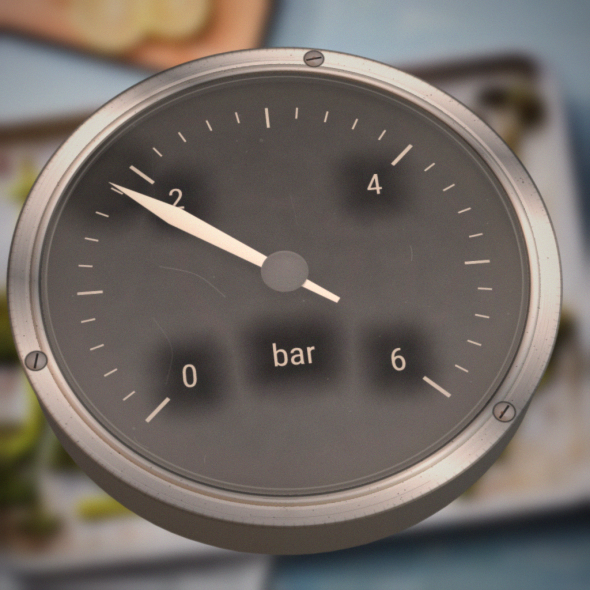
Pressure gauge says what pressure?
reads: 1.8 bar
